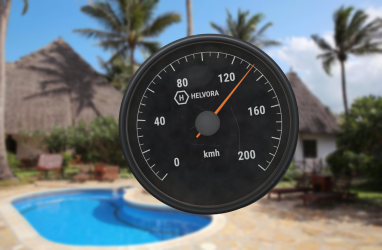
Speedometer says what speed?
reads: 132.5 km/h
